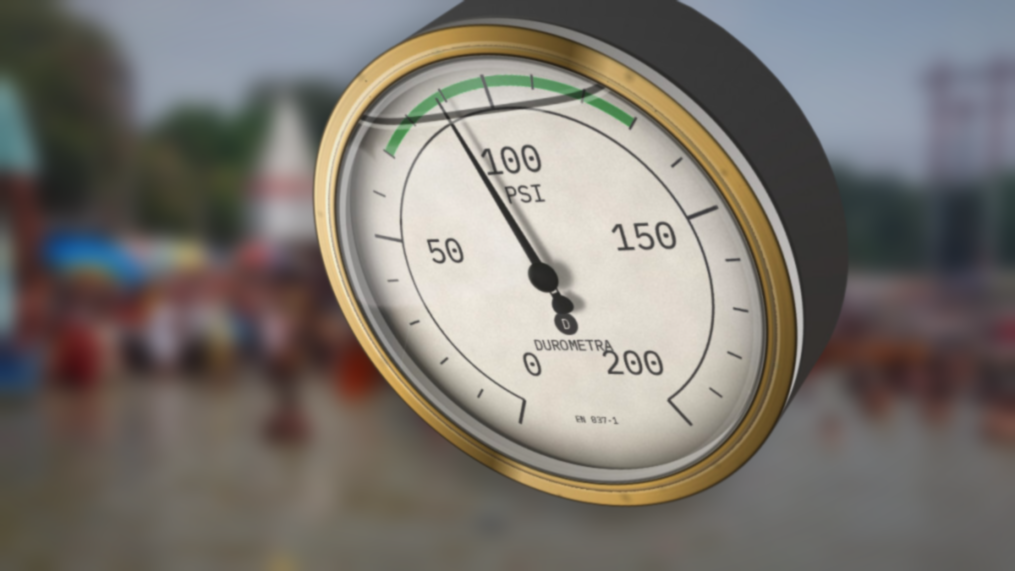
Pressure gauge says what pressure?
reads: 90 psi
